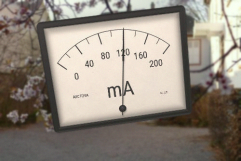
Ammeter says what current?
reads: 120 mA
